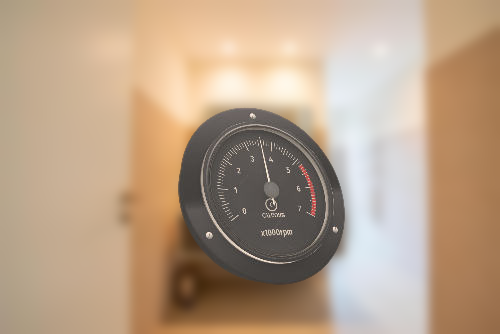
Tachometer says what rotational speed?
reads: 3500 rpm
